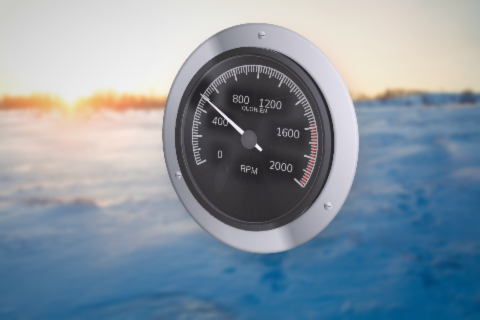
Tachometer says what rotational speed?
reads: 500 rpm
